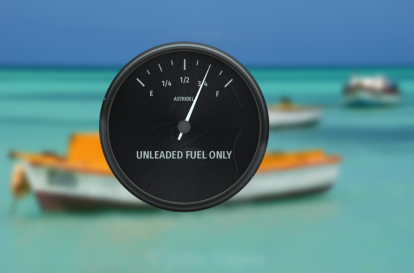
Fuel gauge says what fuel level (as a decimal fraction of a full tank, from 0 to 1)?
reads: 0.75
